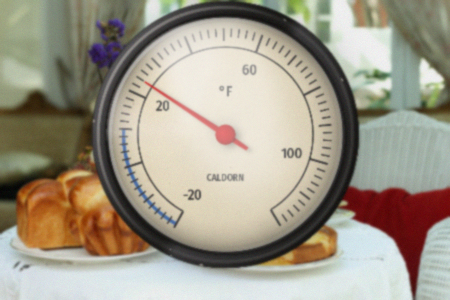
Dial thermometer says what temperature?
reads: 24 °F
